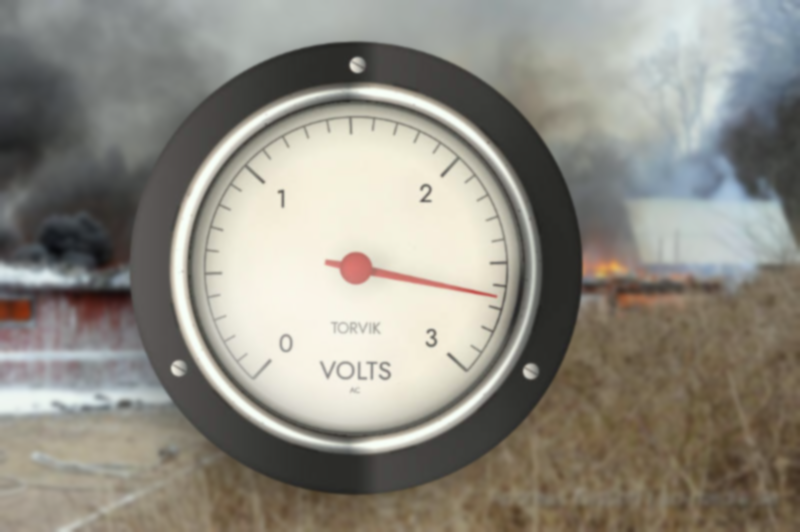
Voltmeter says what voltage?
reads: 2.65 V
